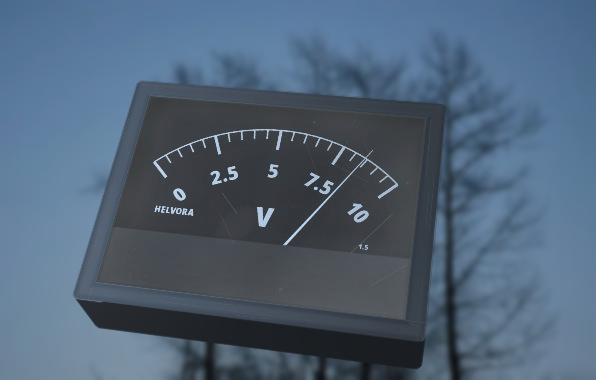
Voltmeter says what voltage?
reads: 8.5 V
